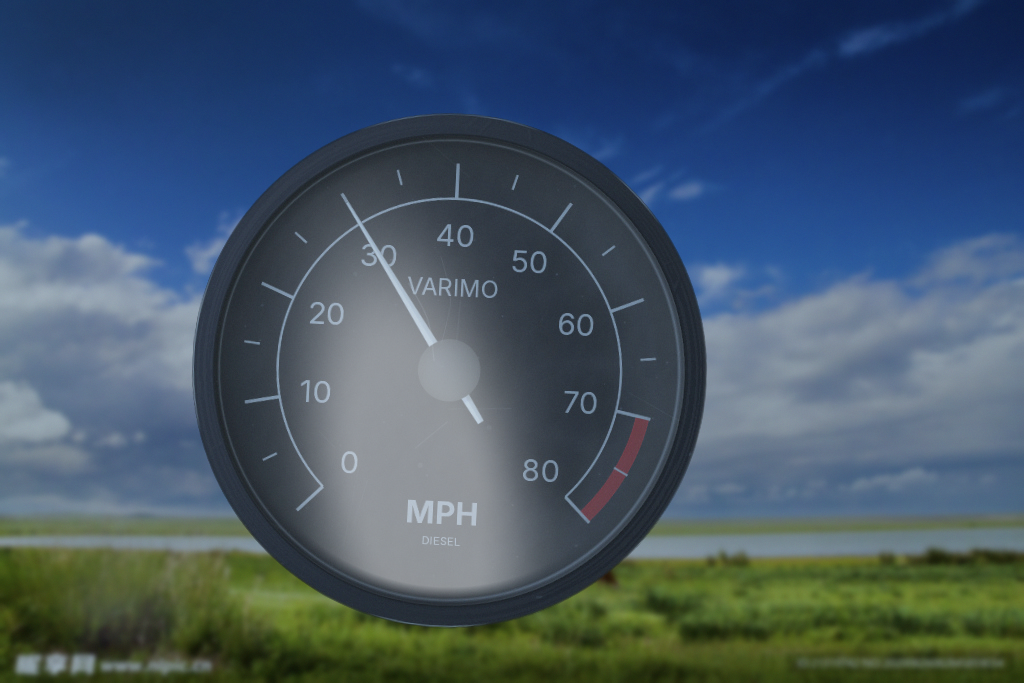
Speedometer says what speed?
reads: 30 mph
